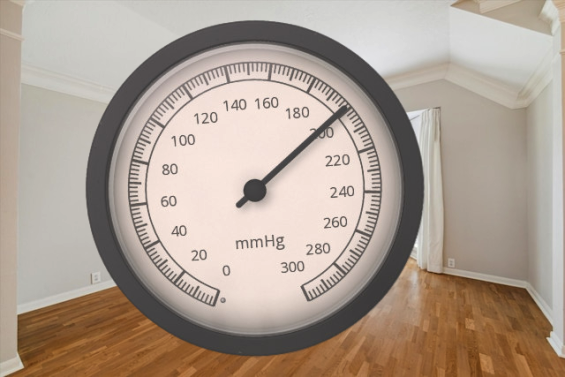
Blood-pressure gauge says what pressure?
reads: 198 mmHg
